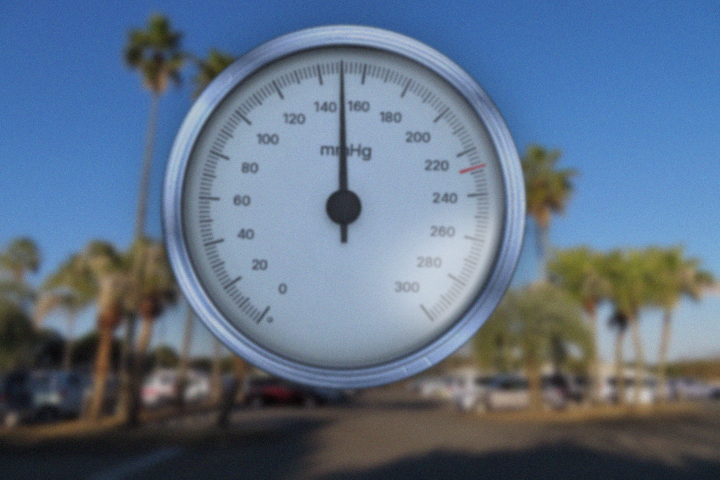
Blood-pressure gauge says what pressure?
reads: 150 mmHg
